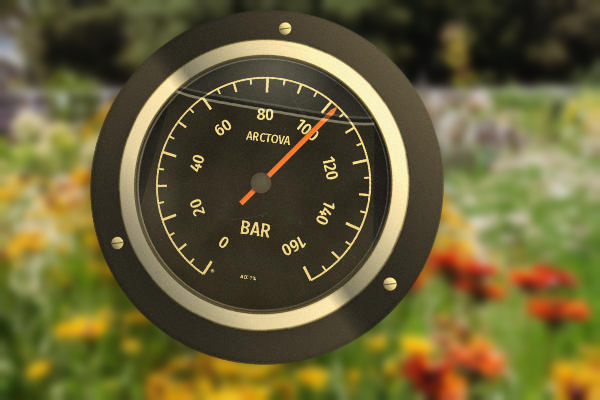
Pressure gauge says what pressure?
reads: 102.5 bar
